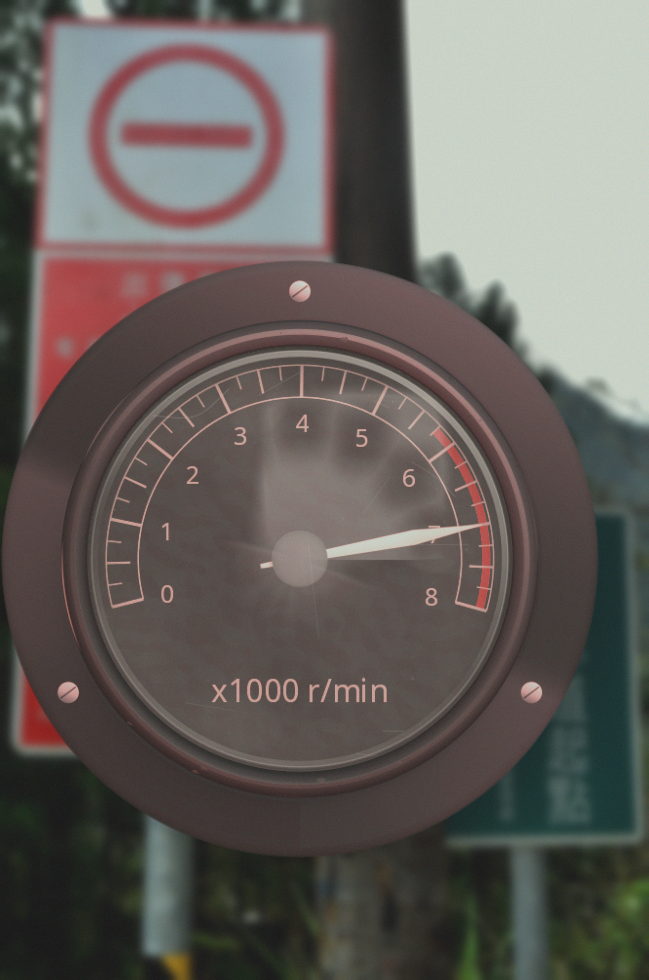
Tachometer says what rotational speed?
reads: 7000 rpm
